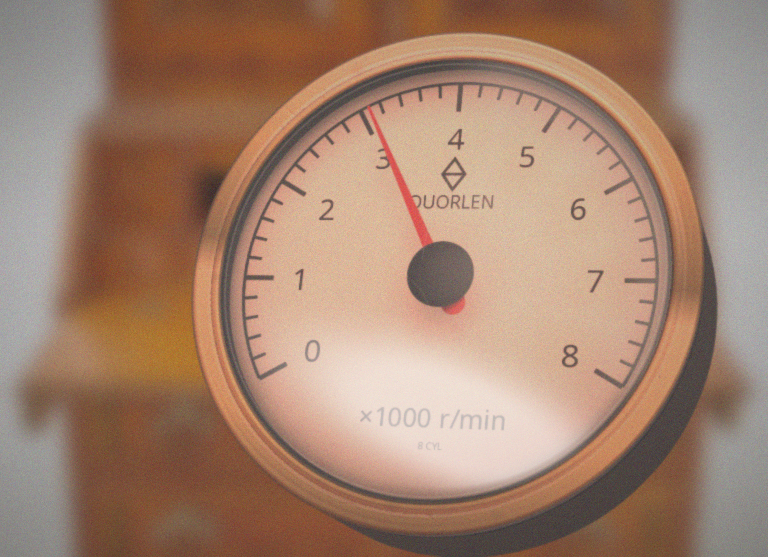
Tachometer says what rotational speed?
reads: 3100 rpm
